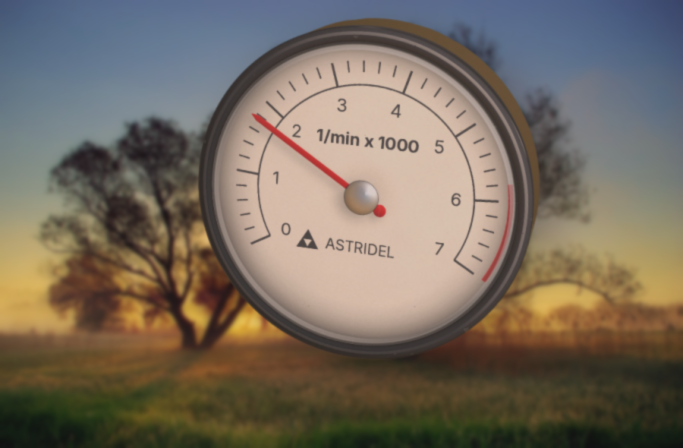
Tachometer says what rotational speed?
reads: 1800 rpm
